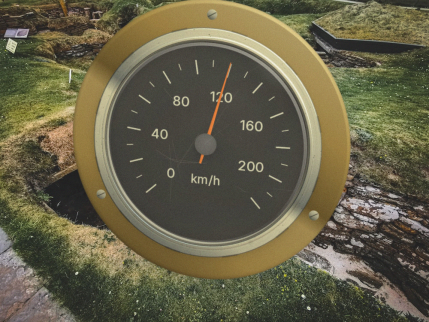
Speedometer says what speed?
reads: 120 km/h
